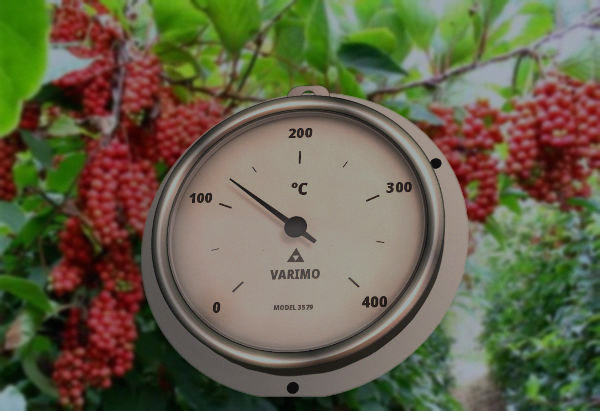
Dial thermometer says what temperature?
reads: 125 °C
